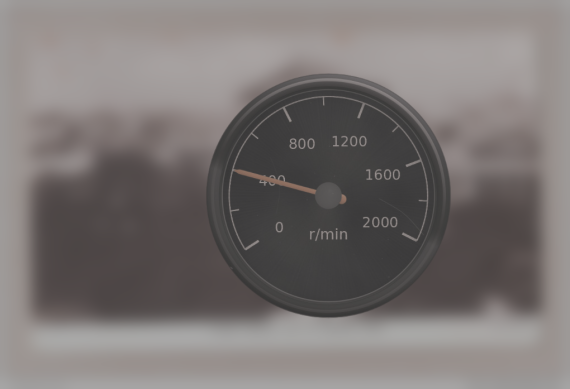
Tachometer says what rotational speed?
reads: 400 rpm
